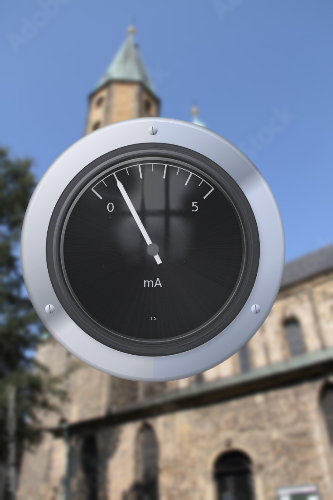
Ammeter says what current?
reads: 1 mA
